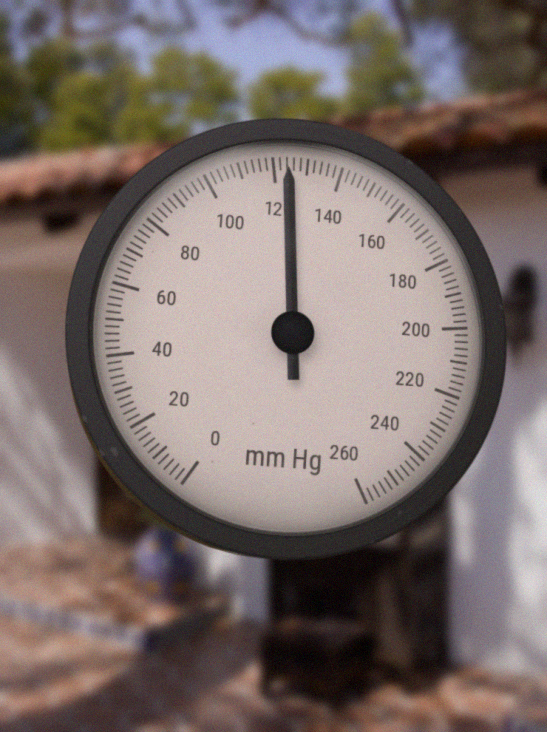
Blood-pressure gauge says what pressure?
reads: 124 mmHg
